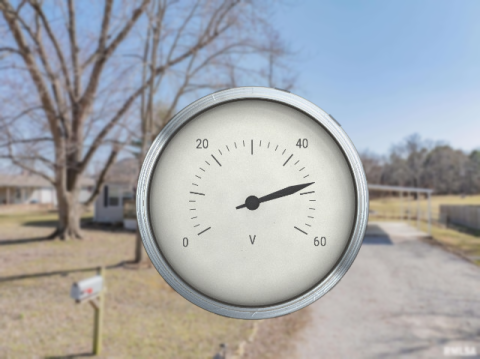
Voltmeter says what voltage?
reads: 48 V
